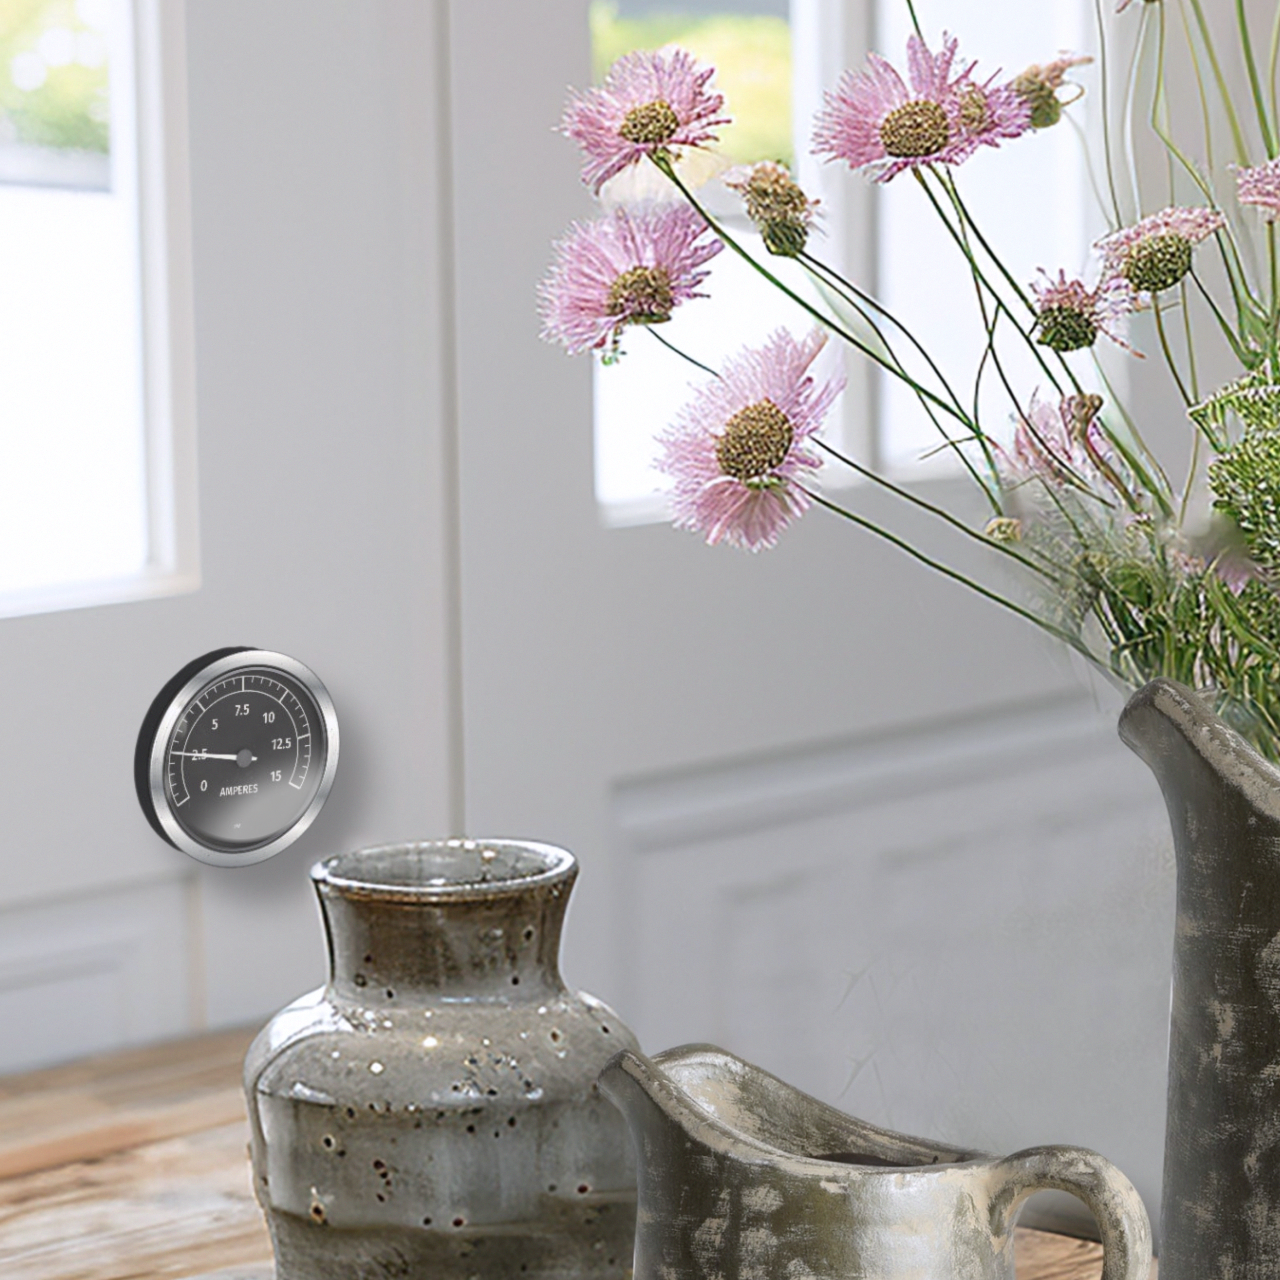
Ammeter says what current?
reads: 2.5 A
